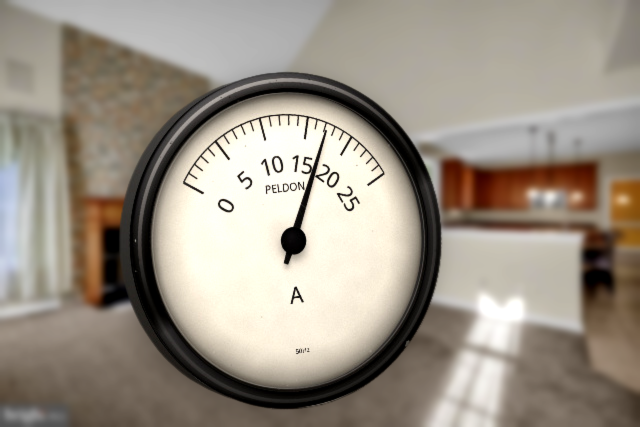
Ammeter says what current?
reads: 17 A
